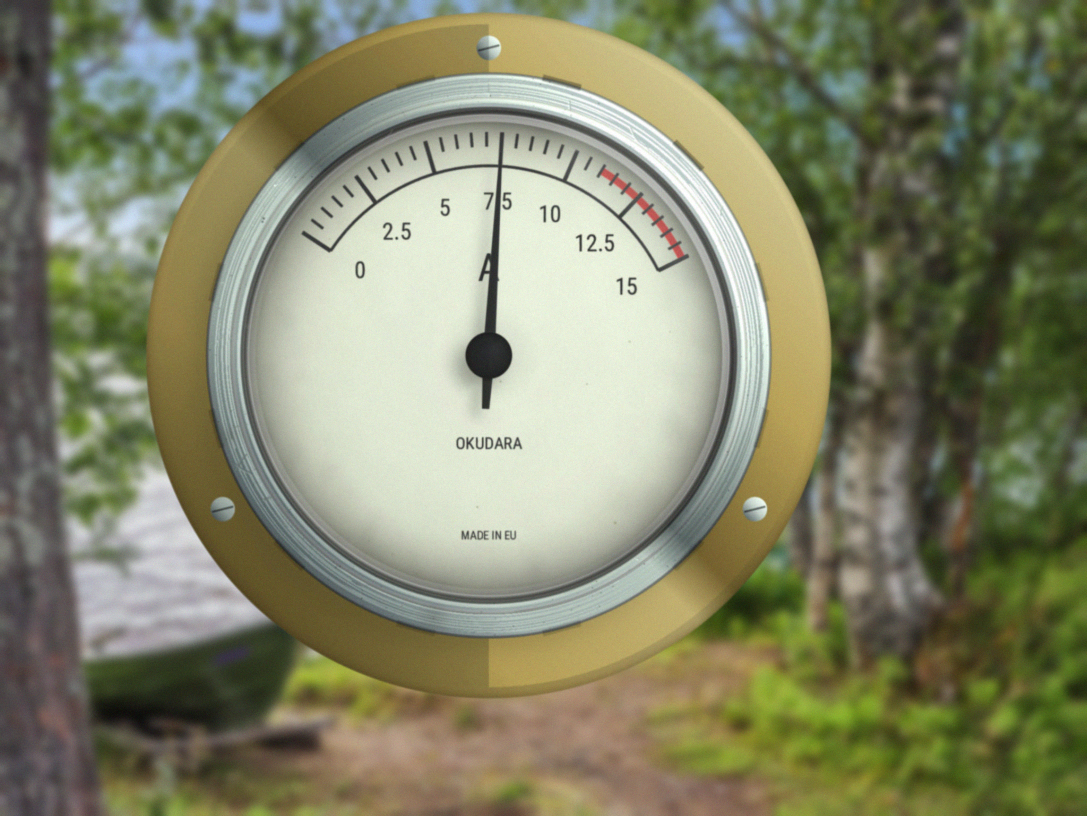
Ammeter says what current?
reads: 7.5 A
